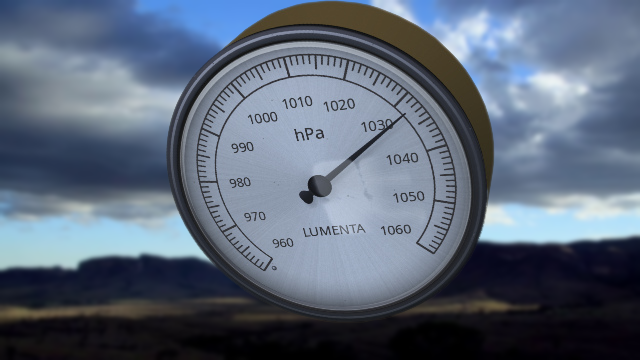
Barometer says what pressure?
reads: 1032 hPa
